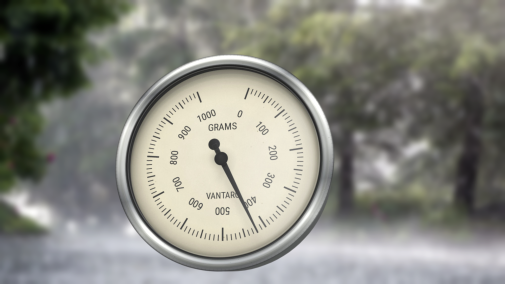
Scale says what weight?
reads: 420 g
